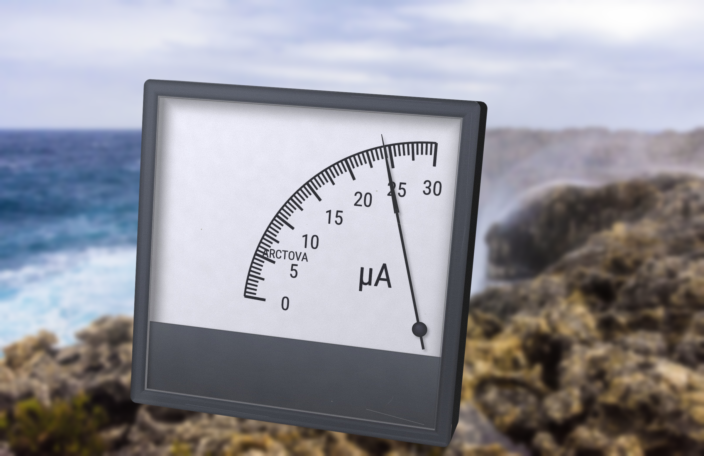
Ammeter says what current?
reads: 24.5 µA
